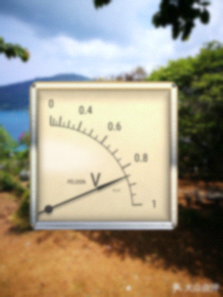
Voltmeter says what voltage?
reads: 0.85 V
